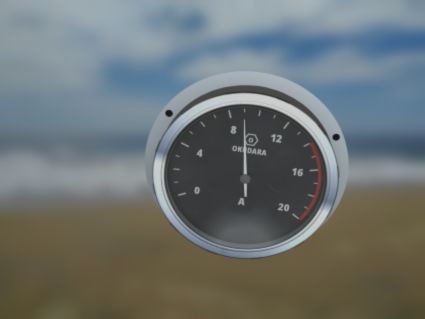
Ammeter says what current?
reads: 9 A
